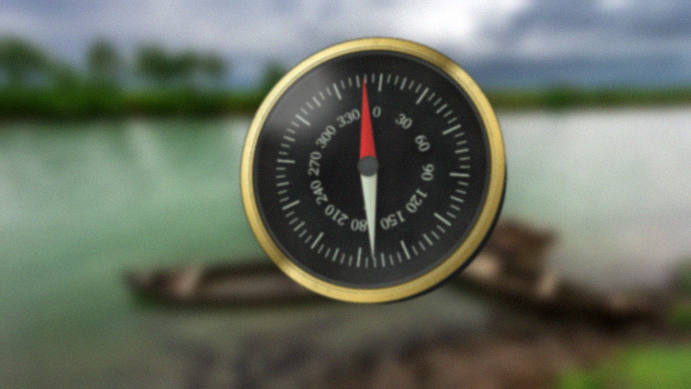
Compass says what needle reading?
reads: 350 °
